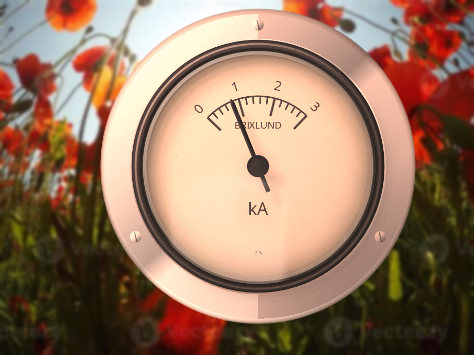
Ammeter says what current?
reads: 0.8 kA
